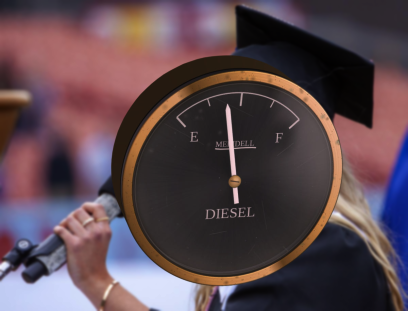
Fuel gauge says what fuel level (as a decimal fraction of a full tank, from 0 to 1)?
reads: 0.375
